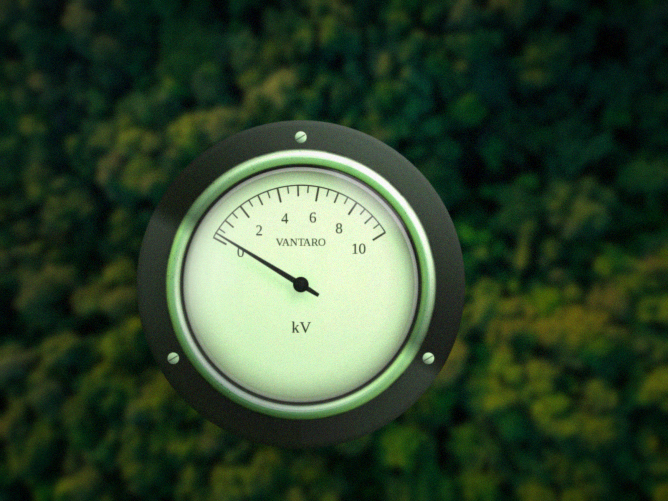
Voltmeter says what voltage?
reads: 0.25 kV
